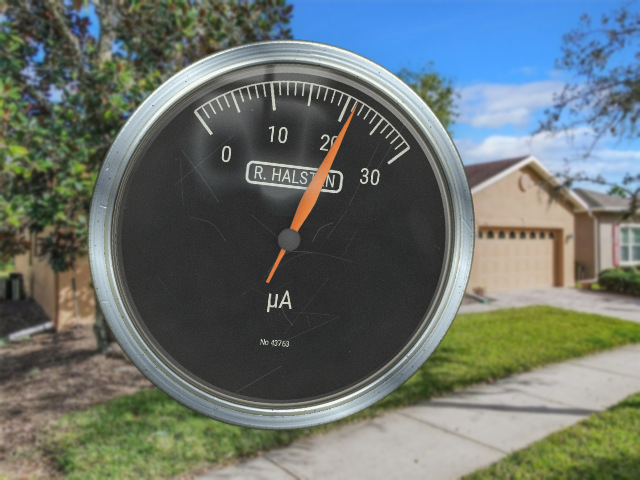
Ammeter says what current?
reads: 21 µA
